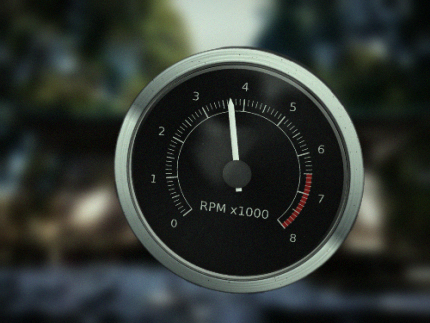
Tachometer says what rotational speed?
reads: 3700 rpm
